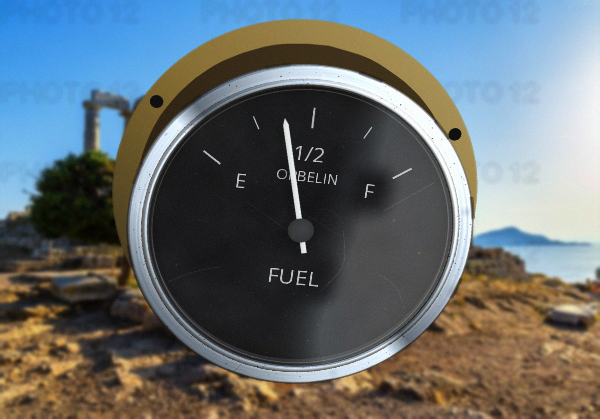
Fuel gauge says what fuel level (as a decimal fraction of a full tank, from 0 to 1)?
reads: 0.375
